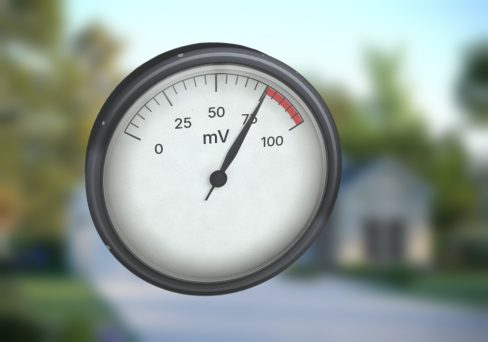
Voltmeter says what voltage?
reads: 75 mV
